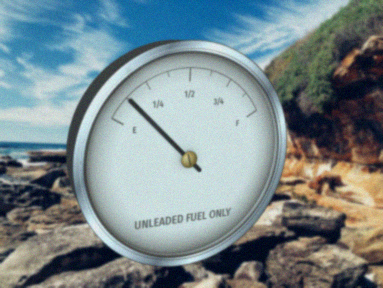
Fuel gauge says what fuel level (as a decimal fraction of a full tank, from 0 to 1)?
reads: 0.125
